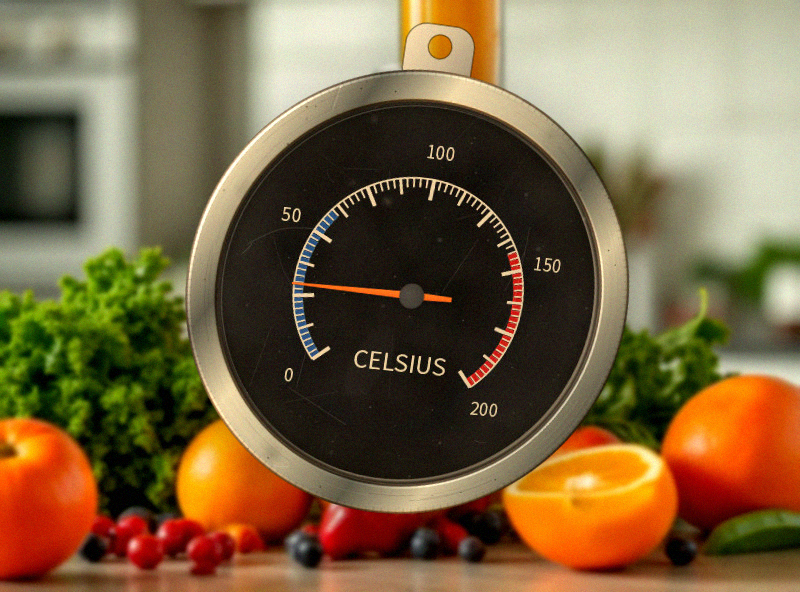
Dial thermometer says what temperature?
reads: 30 °C
